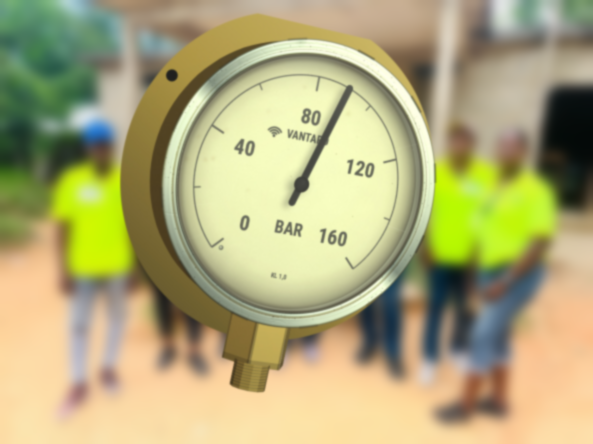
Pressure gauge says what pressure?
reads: 90 bar
